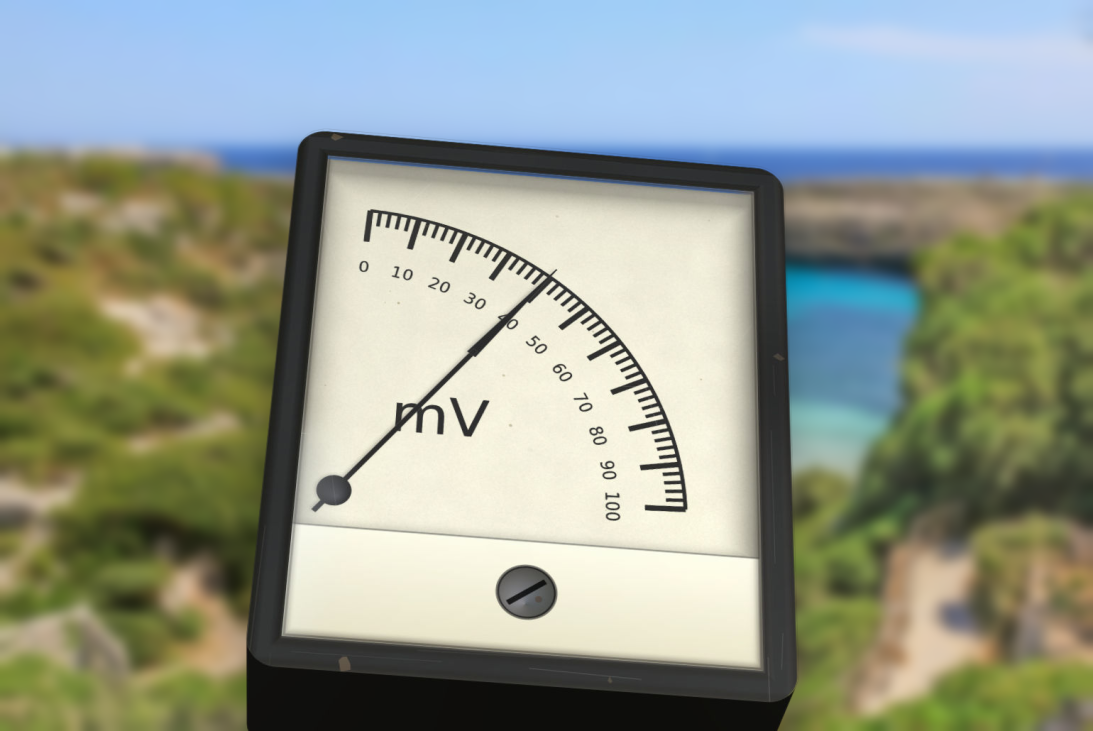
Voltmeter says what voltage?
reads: 40 mV
